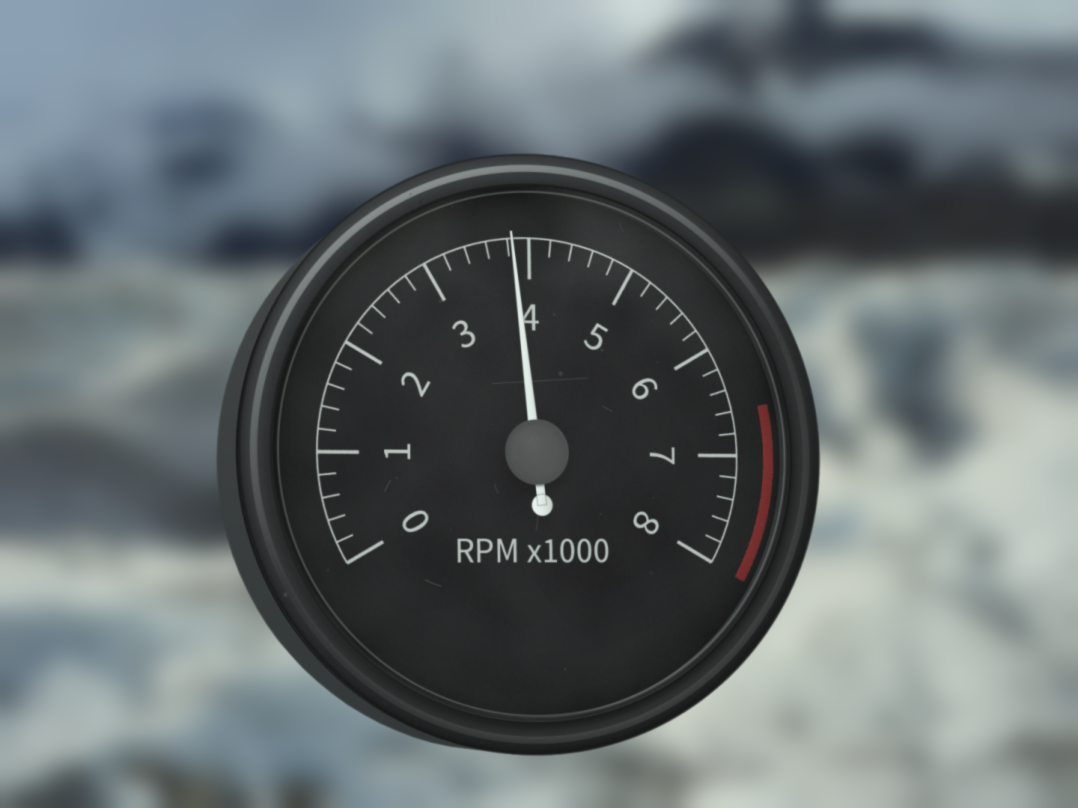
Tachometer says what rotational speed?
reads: 3800 rpm
